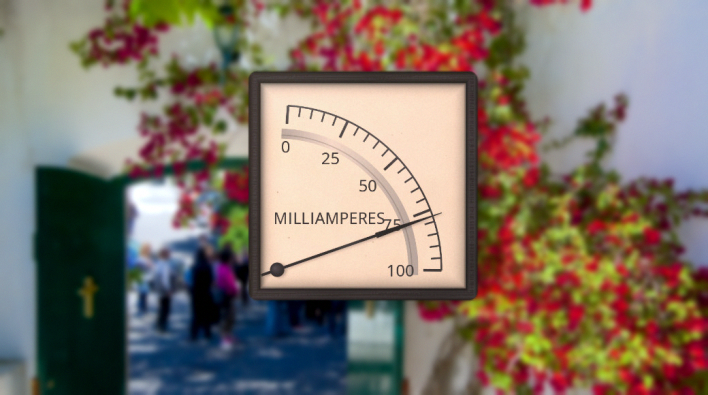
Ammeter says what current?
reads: 77.5 mA
